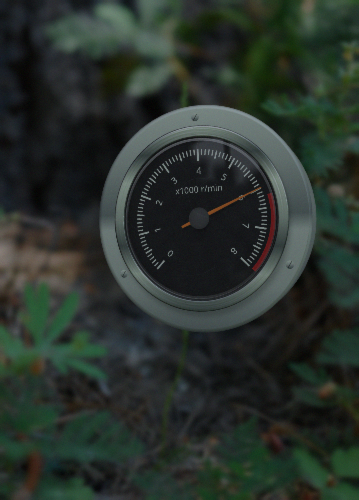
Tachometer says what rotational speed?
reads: 6000 rpm
